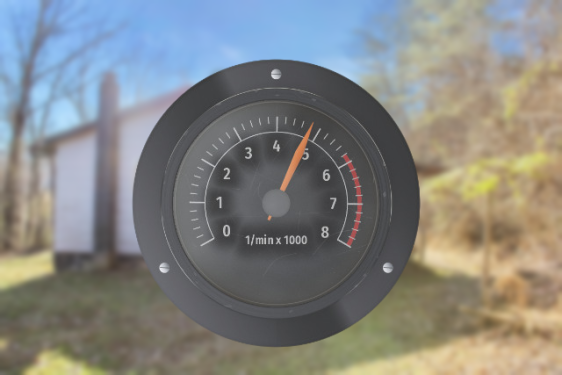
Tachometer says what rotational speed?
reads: 4800 rpm
